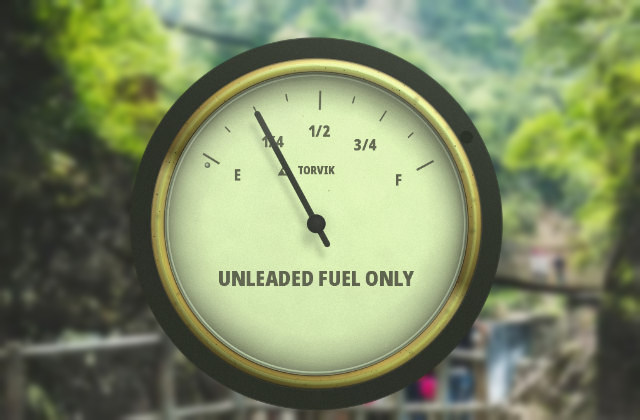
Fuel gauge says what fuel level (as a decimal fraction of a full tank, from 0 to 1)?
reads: 0.25
